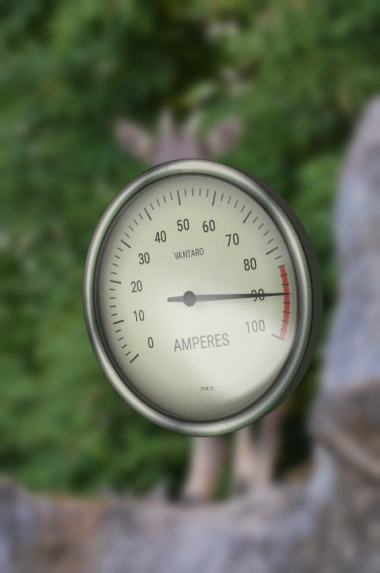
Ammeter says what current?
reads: 90 A
